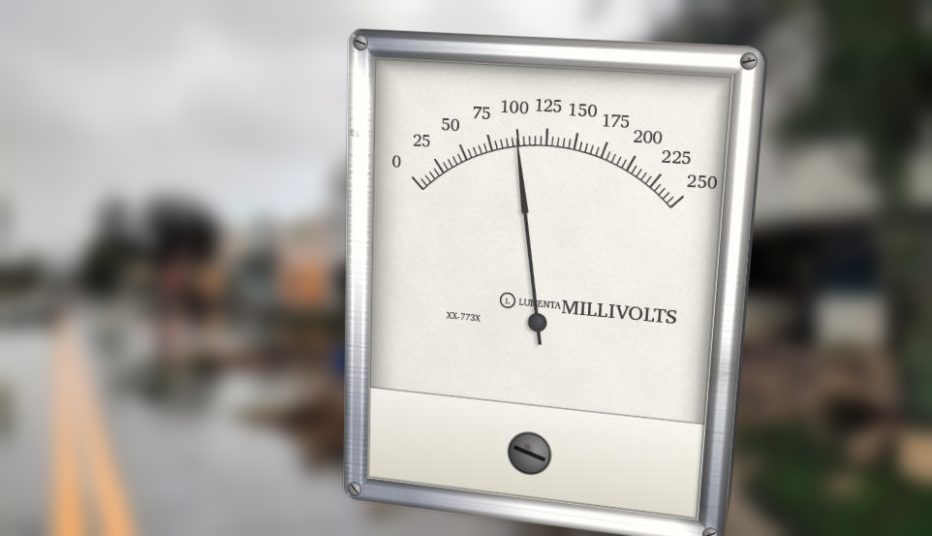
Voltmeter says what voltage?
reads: 100 mV
